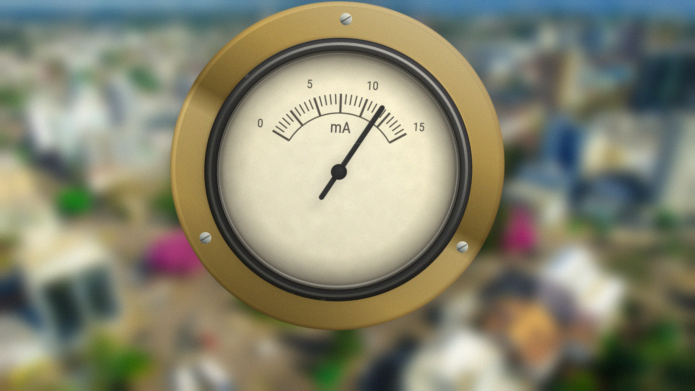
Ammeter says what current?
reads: 11.5 mA
